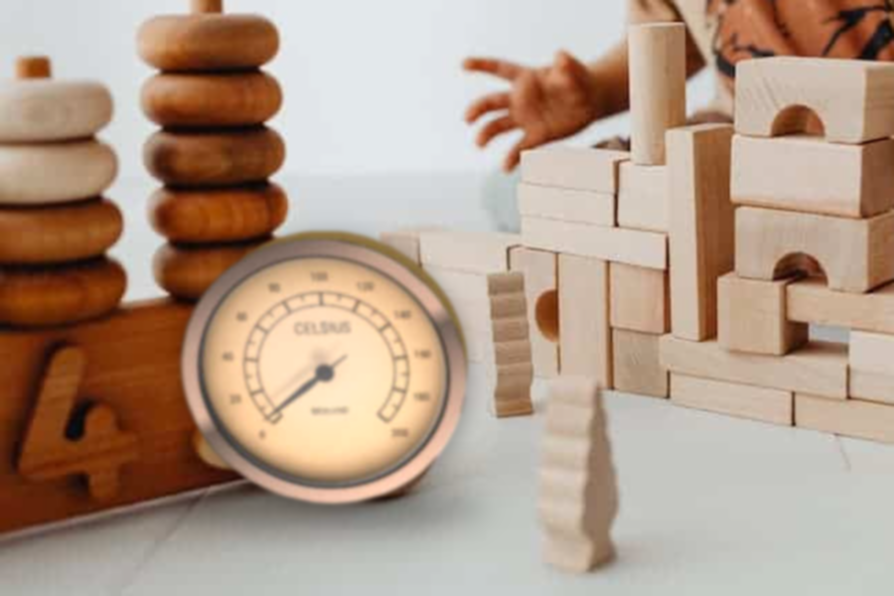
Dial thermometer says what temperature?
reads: 5 °C
